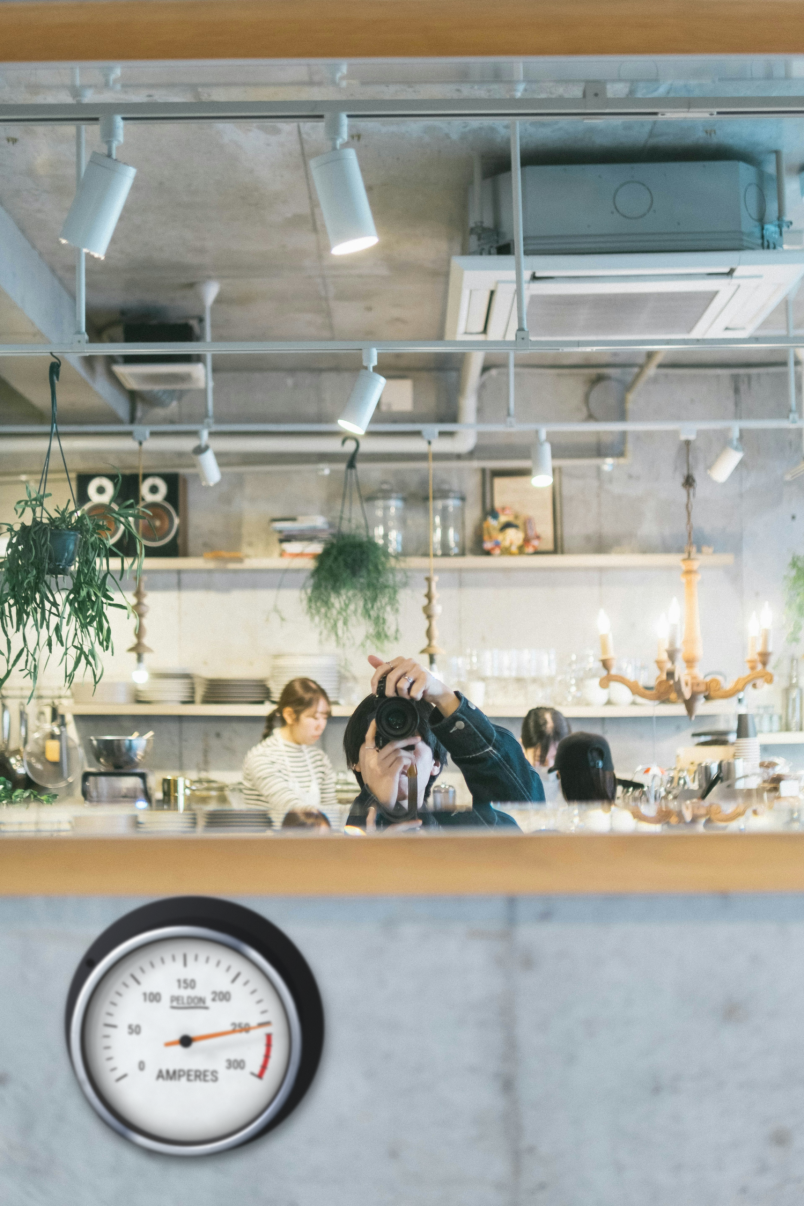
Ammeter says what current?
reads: 250 A
